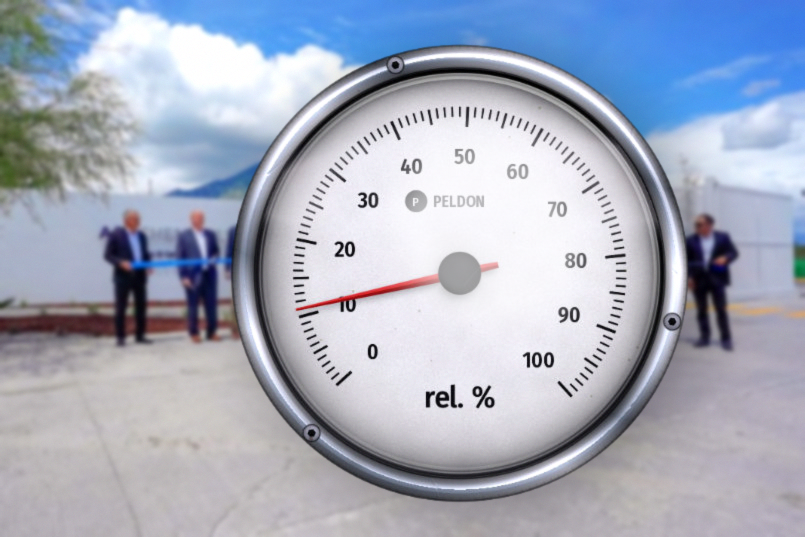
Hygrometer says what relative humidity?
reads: 11 %
